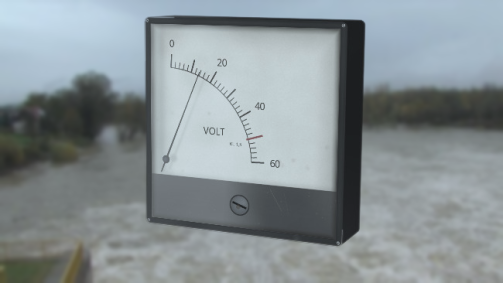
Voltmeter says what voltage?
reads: 14 V
